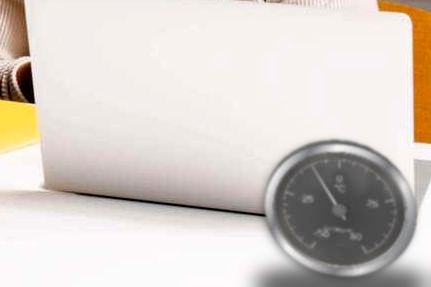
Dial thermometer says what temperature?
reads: -10 °C
